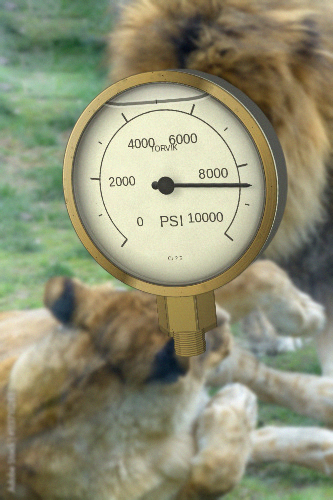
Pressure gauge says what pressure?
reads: 8500 psi
